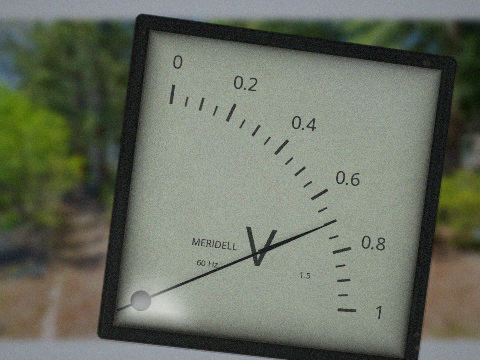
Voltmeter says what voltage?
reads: 0.7 V
